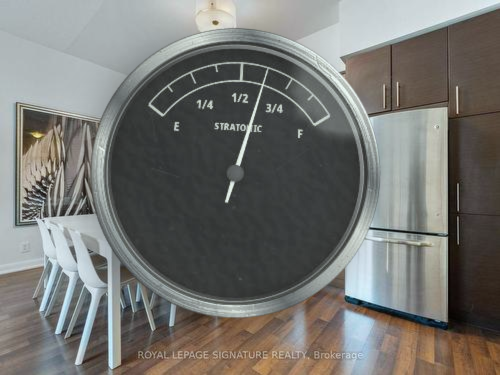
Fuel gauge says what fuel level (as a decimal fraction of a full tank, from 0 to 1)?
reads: 0.625
